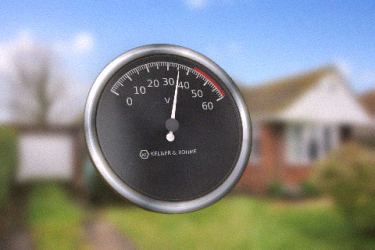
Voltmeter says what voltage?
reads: 35 V
